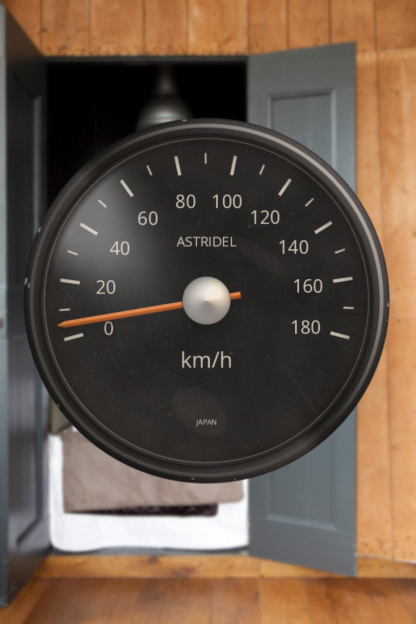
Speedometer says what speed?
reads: 5 km/h
